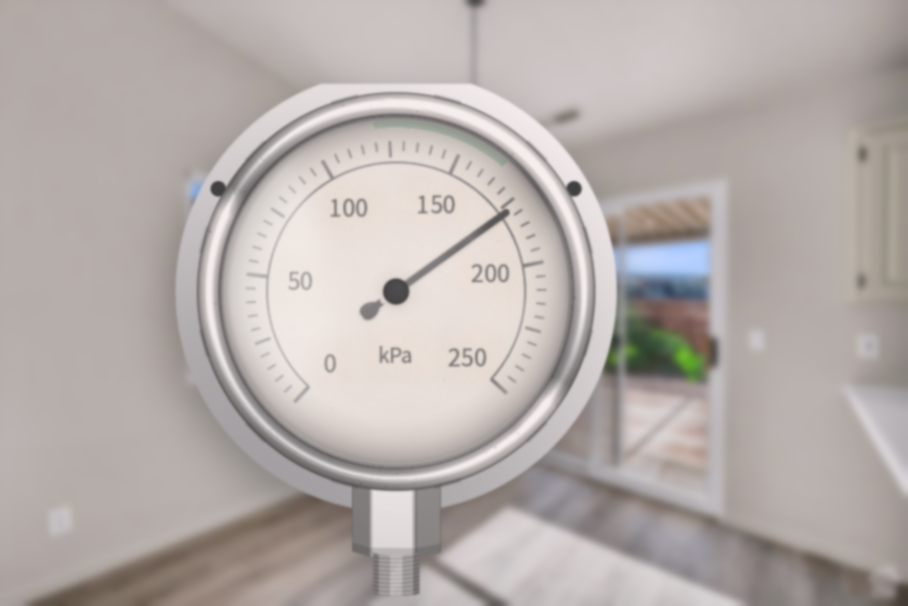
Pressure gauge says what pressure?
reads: 177.5 kPa
